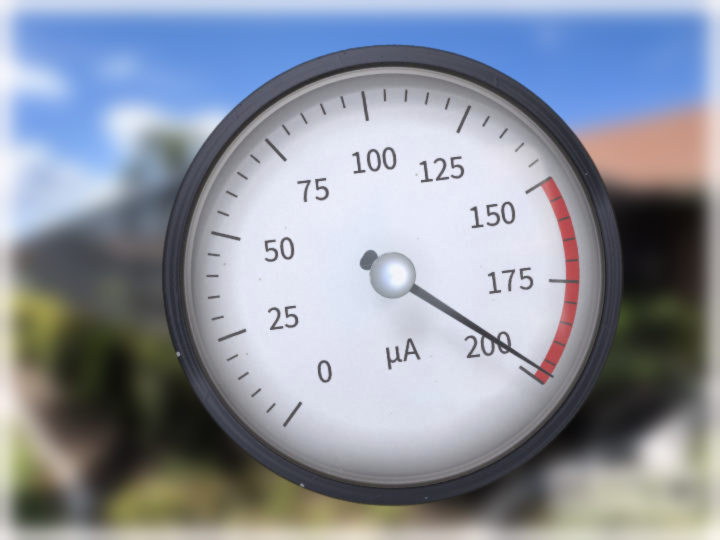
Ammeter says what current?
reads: 197.5 µA
